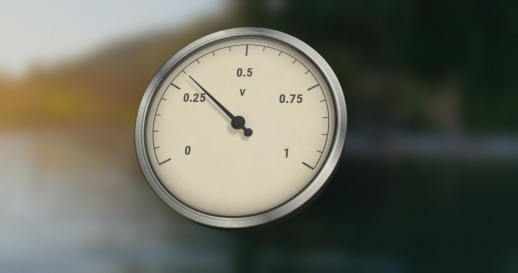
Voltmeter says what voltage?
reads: 0.3 V
